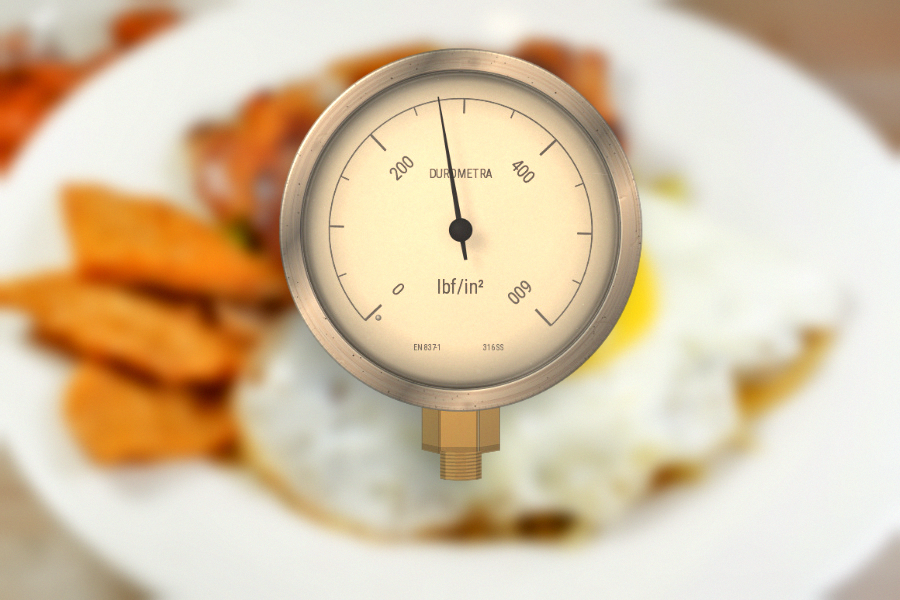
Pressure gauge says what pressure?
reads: 275 psi
